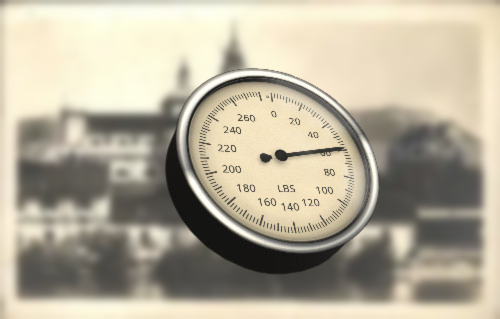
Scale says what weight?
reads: 60 lb
